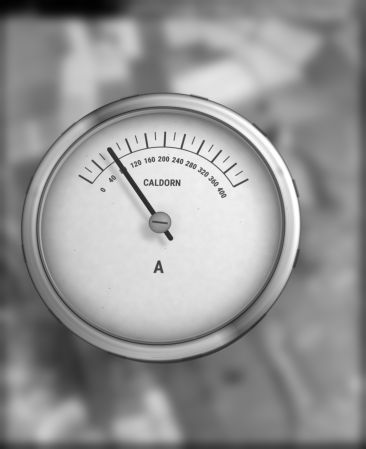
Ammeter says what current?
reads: 80 A
